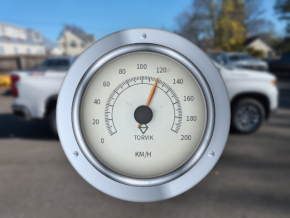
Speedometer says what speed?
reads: 120 km/h
